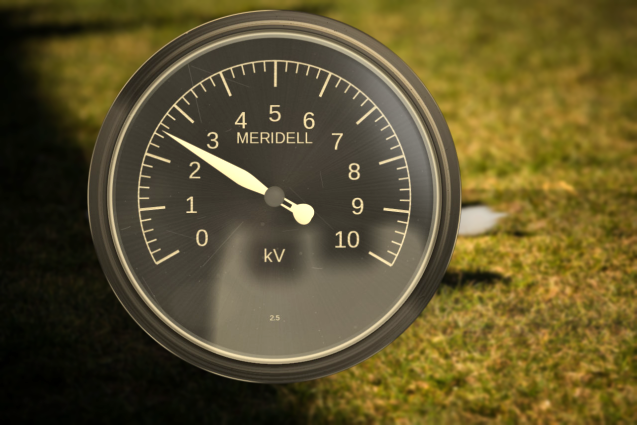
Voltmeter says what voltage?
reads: 2.5 kV
